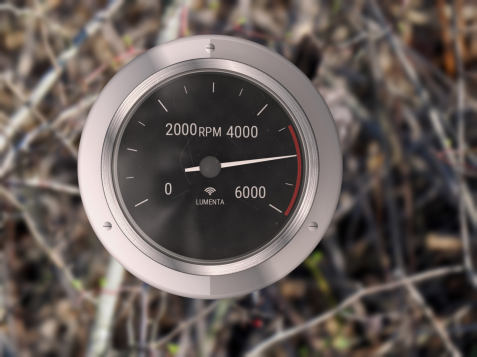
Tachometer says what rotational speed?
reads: 5000 rpm
